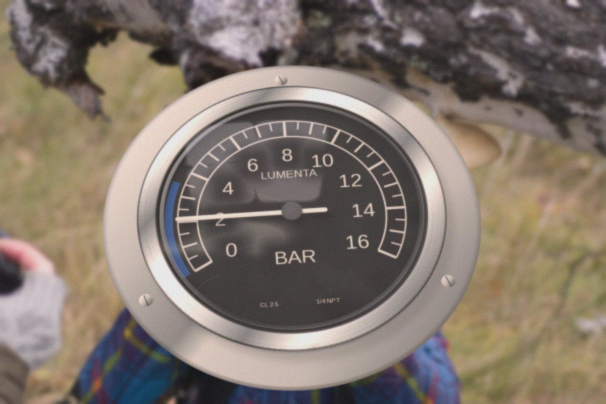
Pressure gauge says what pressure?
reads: 2 bar
